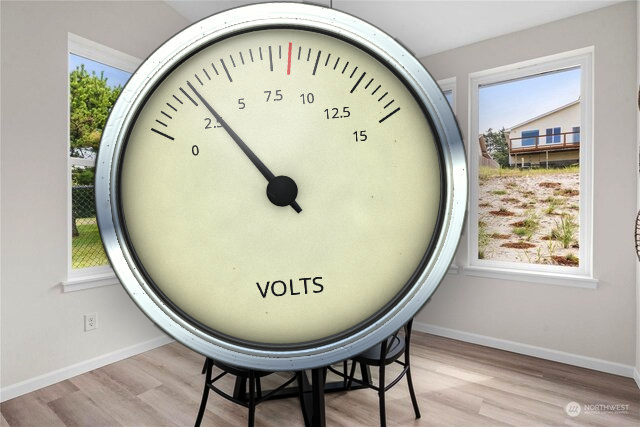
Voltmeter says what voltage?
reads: 3 V
